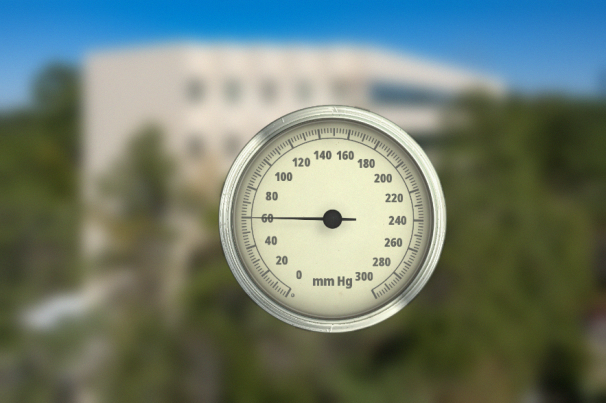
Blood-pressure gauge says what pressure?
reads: 60 mmHg
